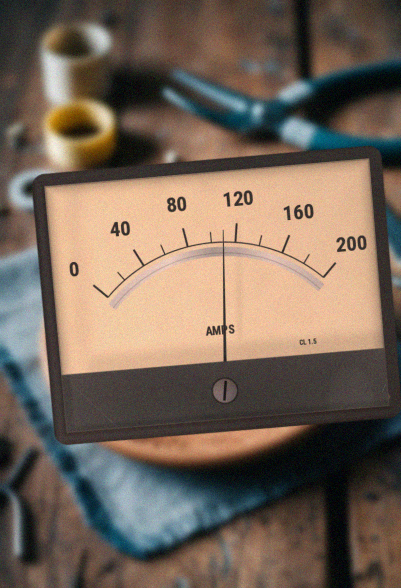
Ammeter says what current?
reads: 110 A
